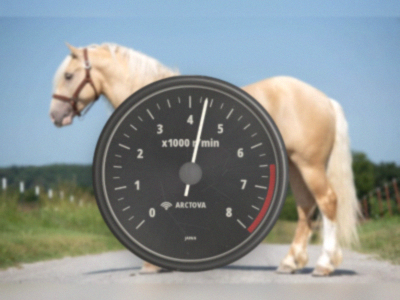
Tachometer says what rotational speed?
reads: 4375 rpm
